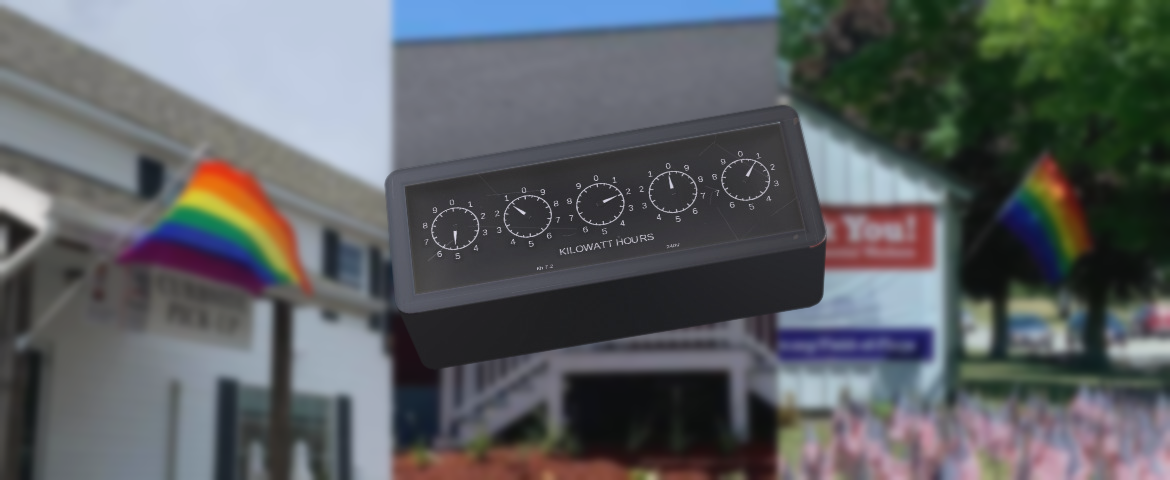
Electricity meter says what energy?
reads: 51201 kWh
